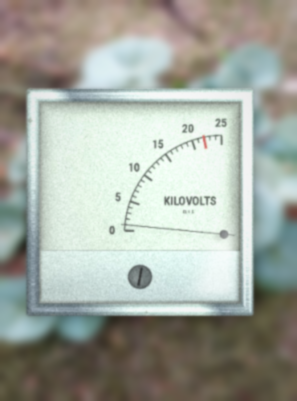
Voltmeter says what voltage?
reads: 1 kV
